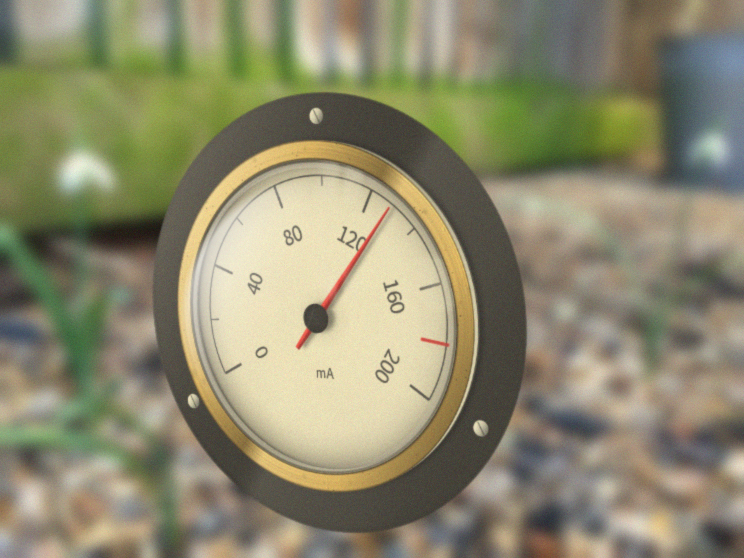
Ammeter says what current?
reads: 130 mA
